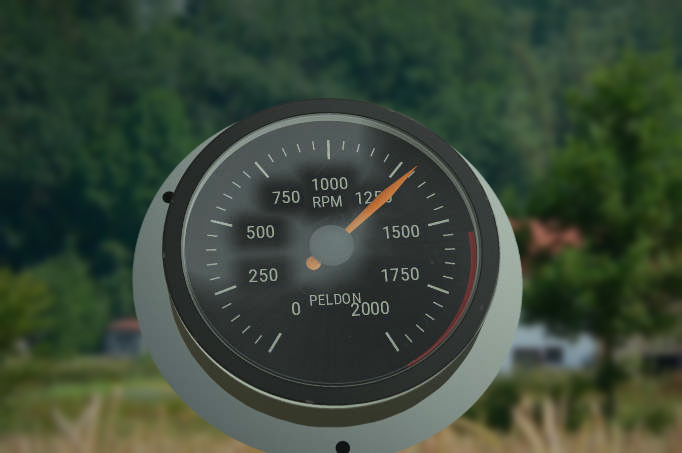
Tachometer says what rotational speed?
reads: 1300 rpm
